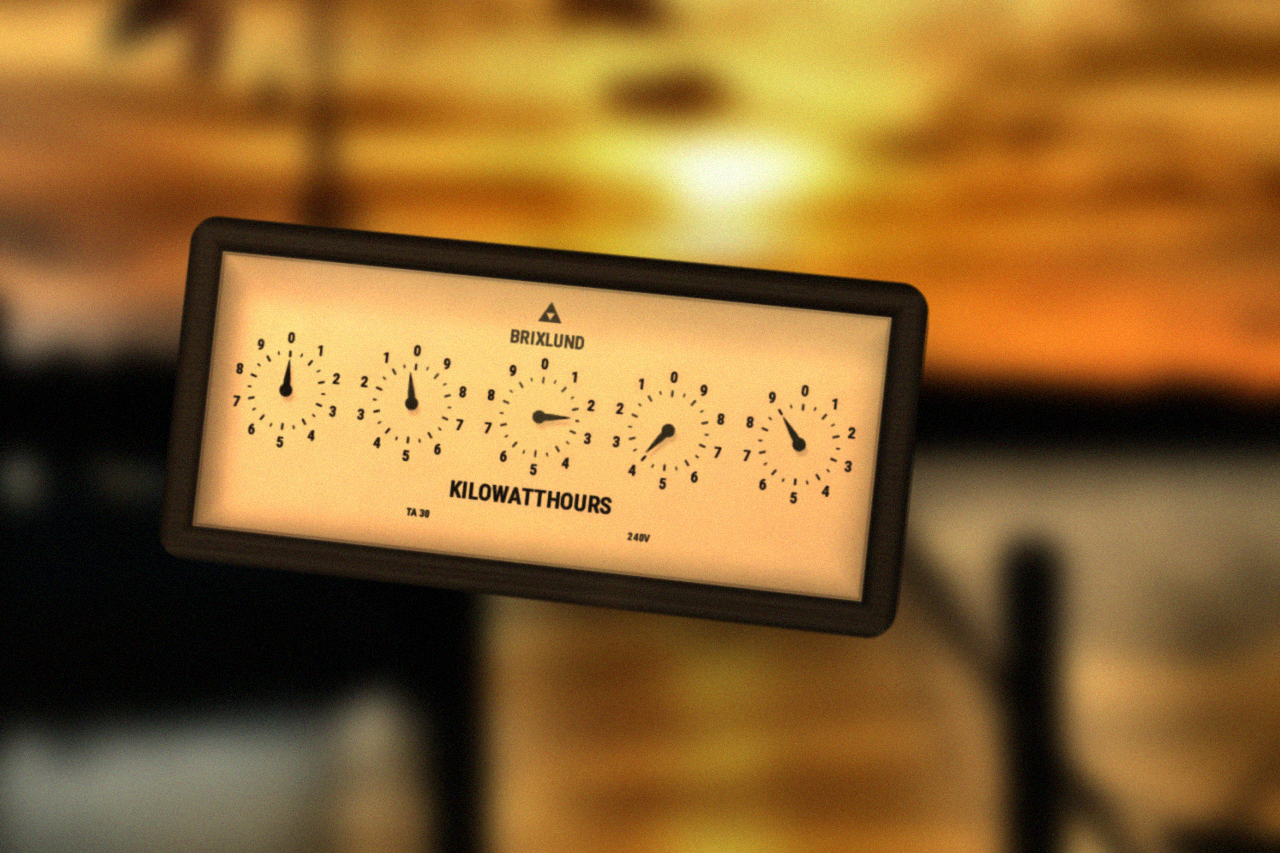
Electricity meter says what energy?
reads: 239 kWh
